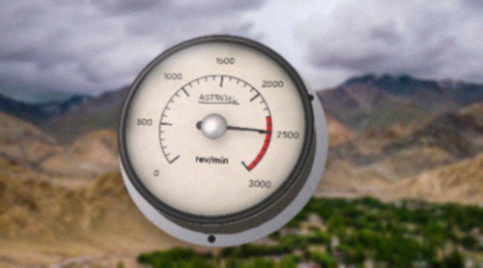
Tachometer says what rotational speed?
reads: 2500 rpm
